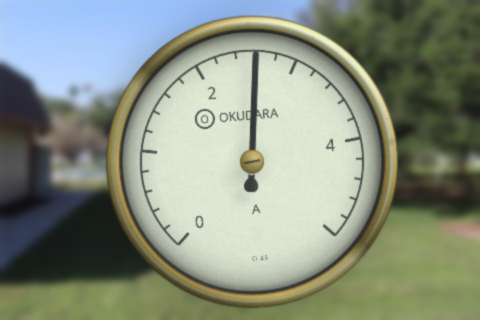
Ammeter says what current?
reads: 2.6 A
